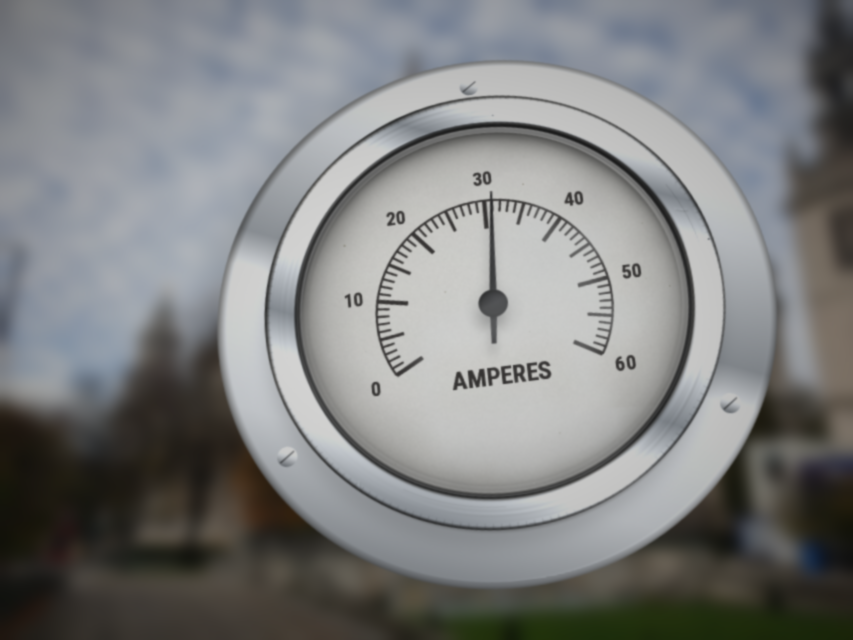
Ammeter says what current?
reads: 31 A
